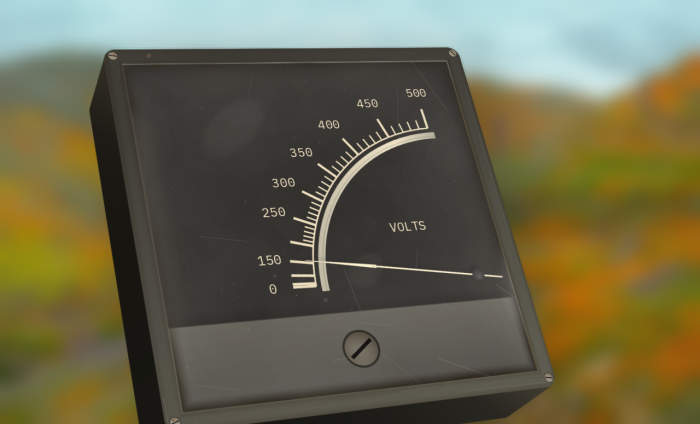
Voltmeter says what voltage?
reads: 150 V
